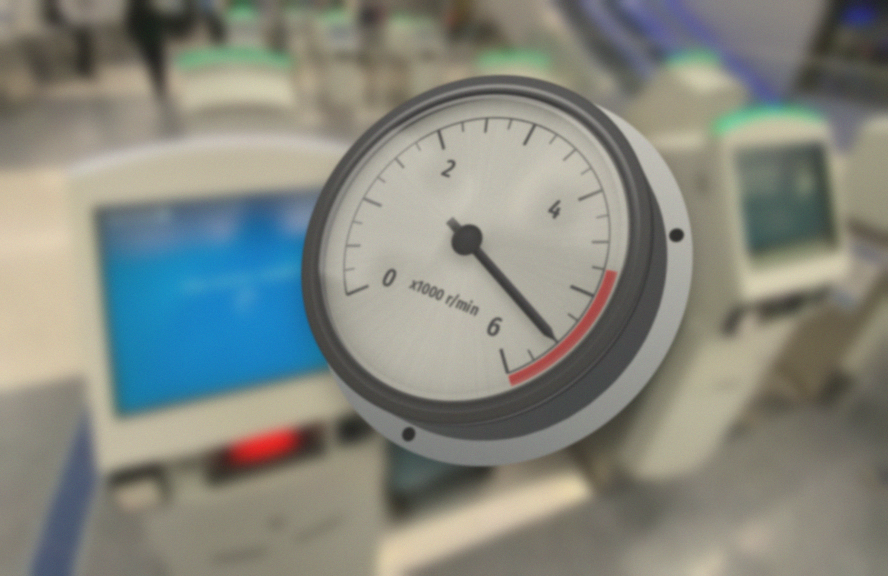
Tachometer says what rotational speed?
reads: 5500 rpm
